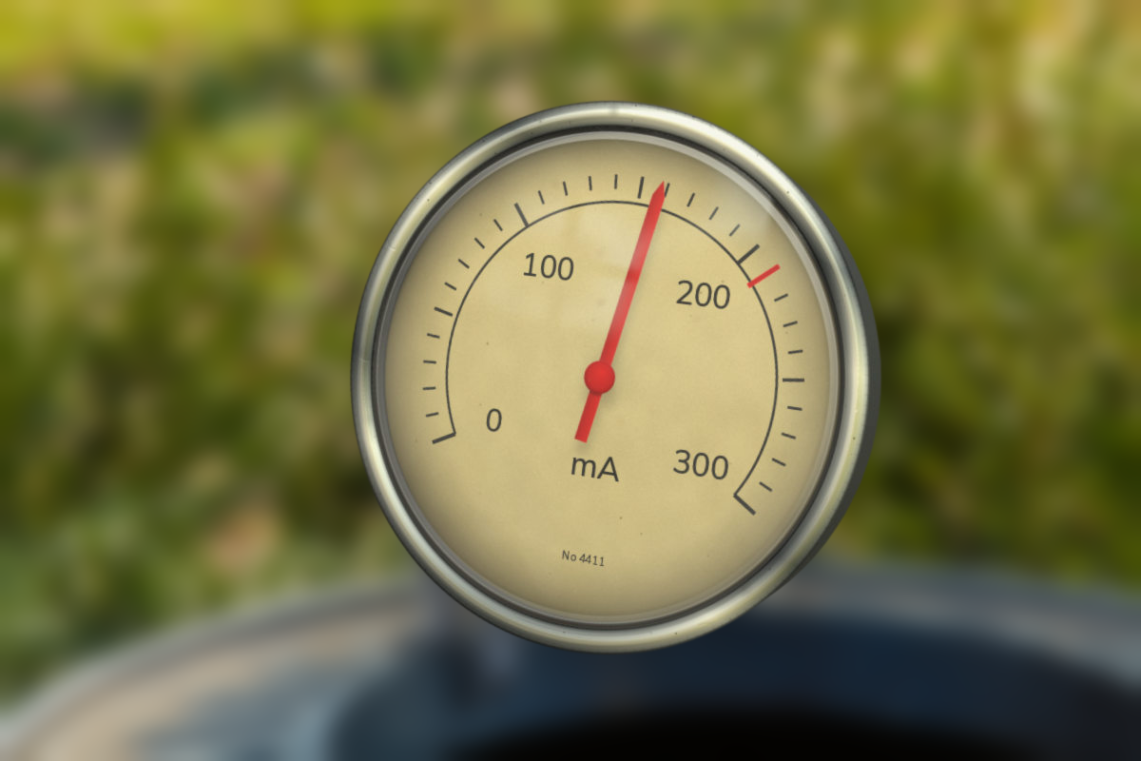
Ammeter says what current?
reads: 160 mA
